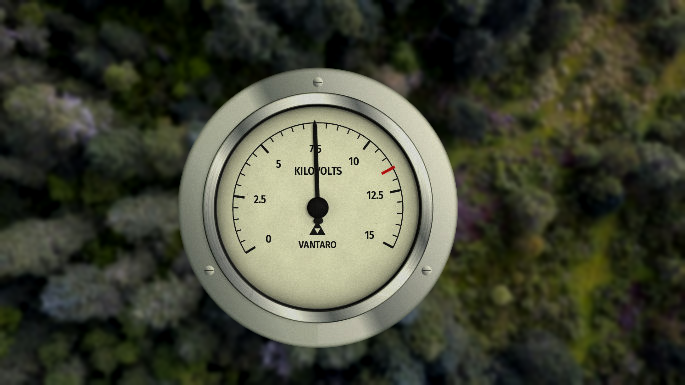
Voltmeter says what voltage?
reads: 7.5 kV
